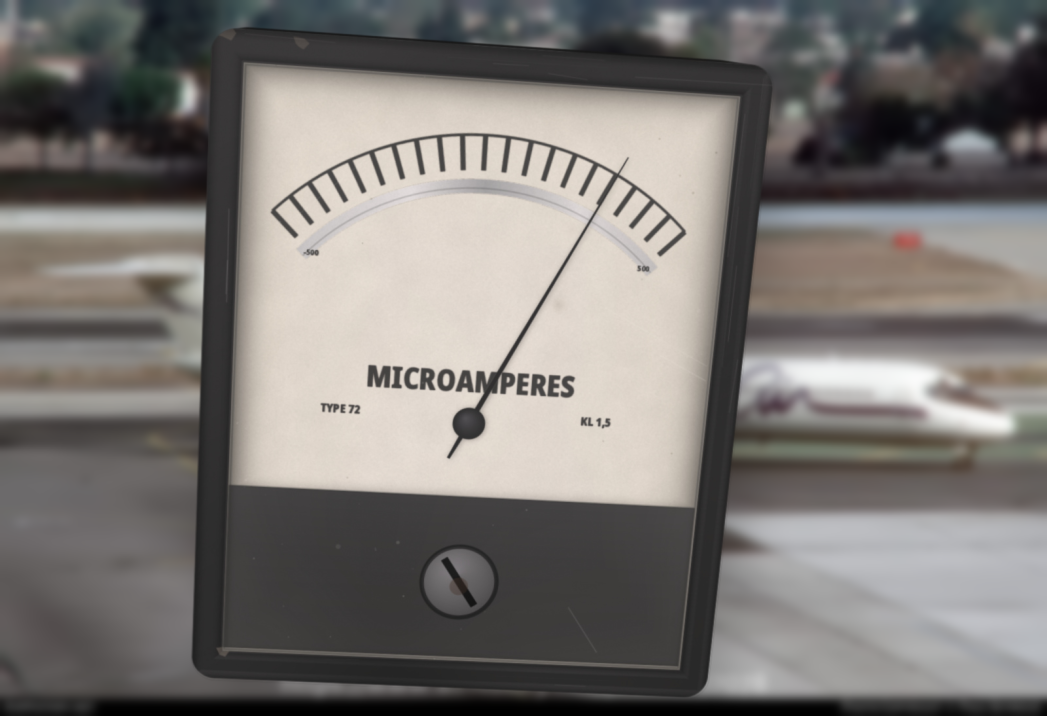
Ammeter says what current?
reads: 300 µA
